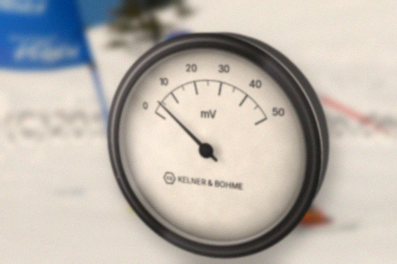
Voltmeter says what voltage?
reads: 5 mV
